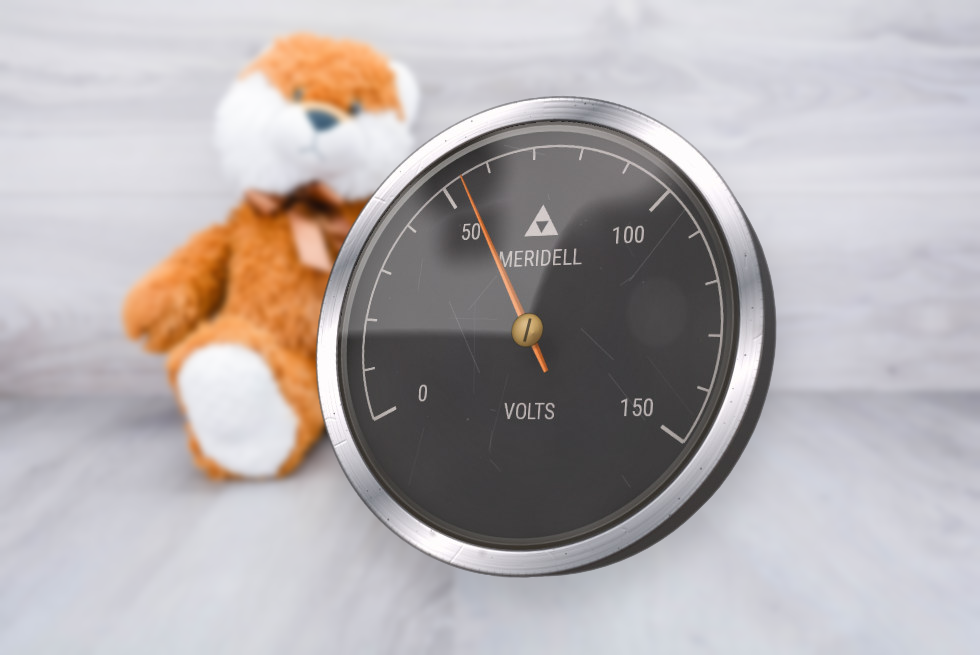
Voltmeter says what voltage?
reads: 55 V
